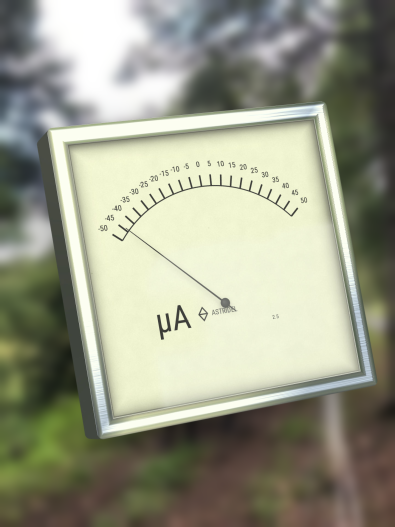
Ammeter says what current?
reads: -45 µA
